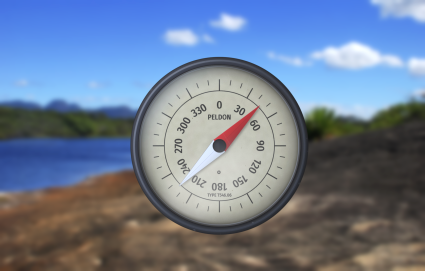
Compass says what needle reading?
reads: 45 °
